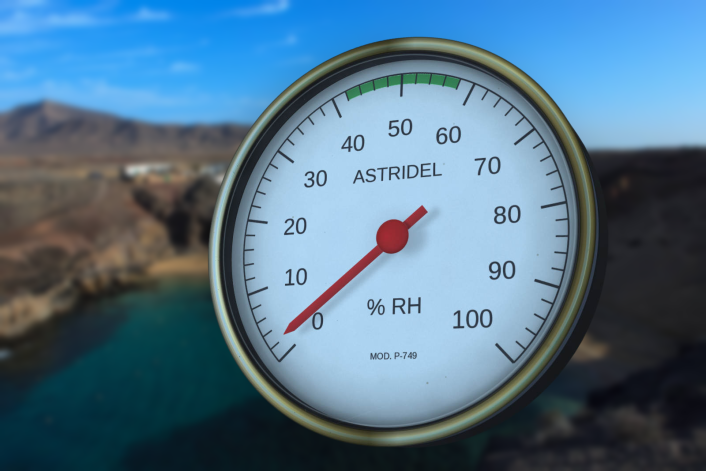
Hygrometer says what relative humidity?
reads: 2 %
